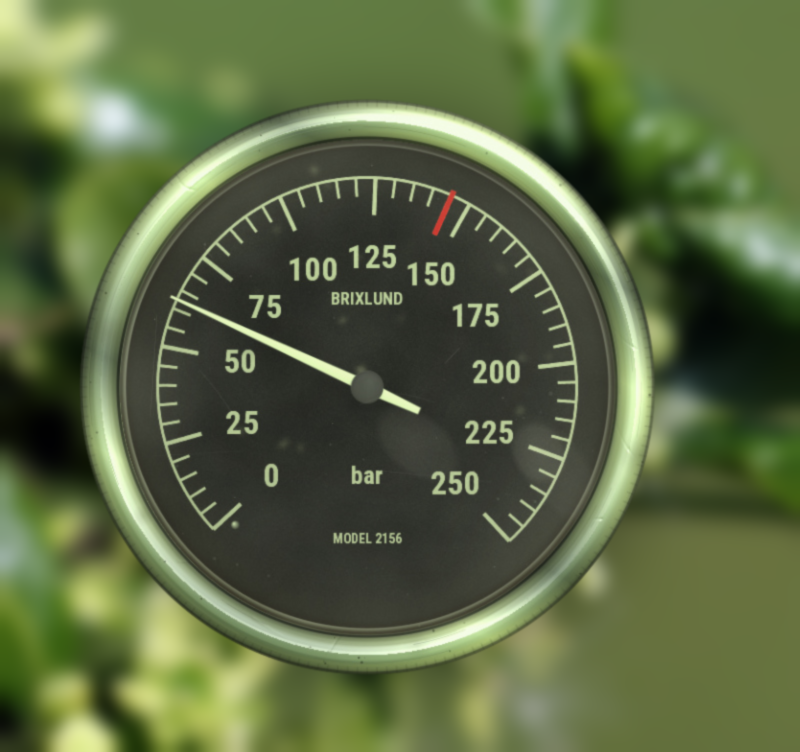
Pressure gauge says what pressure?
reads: 62.5 bar
